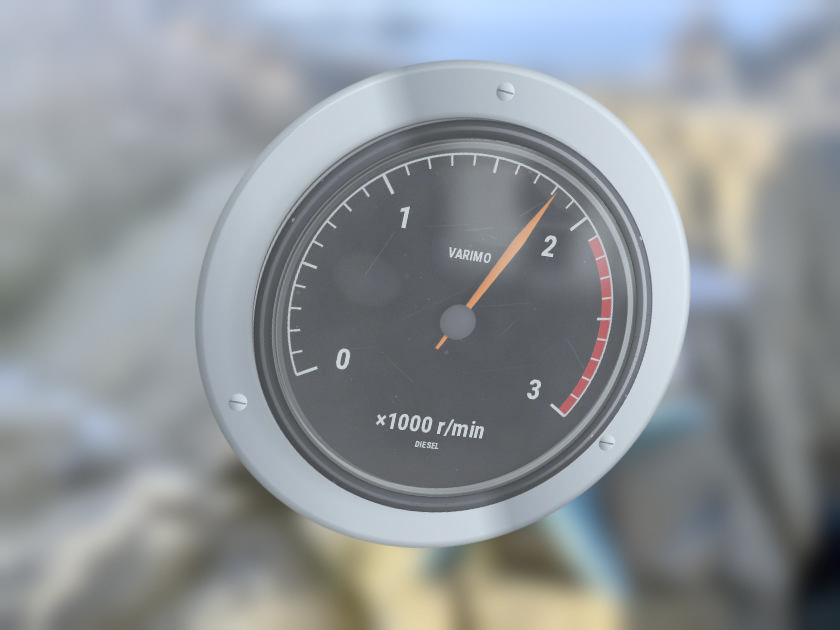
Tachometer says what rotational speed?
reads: 1800 rpm
